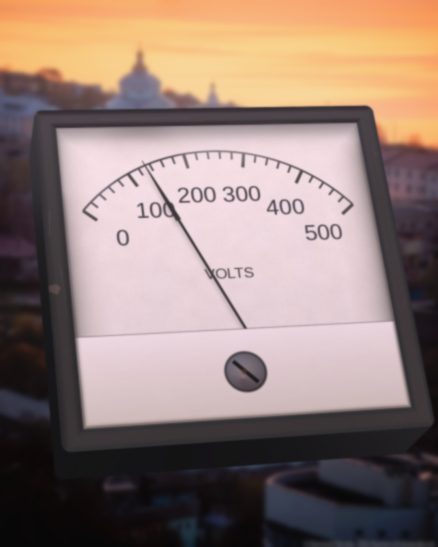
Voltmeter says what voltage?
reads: 130 V
